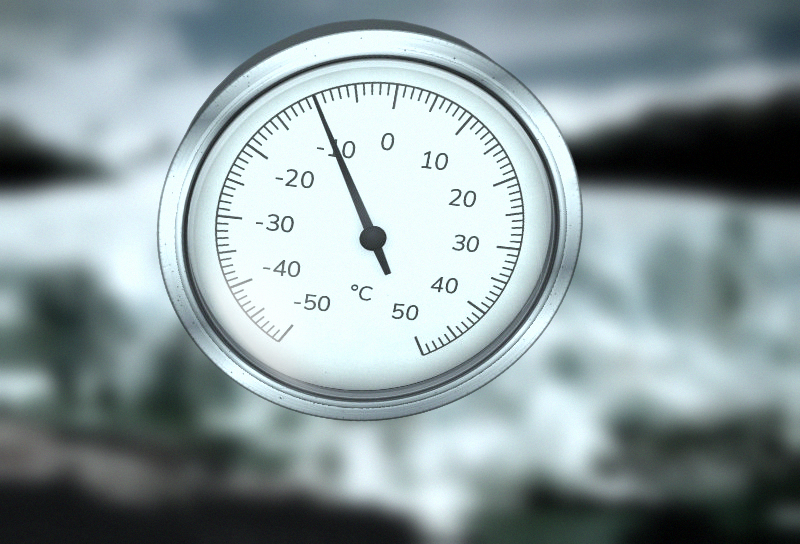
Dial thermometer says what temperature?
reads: -10 °C
